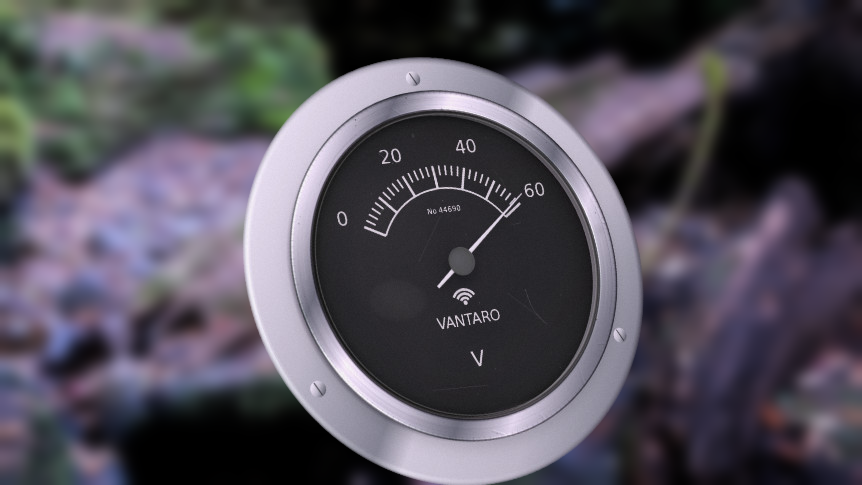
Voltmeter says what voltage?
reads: 58 V
